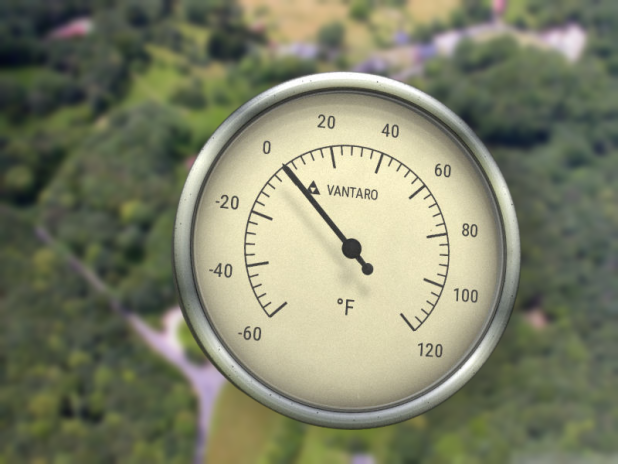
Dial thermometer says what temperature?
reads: 0 °F
